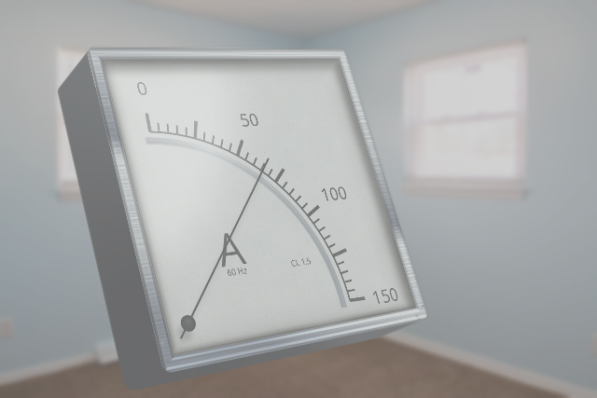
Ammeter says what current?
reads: 65 A
